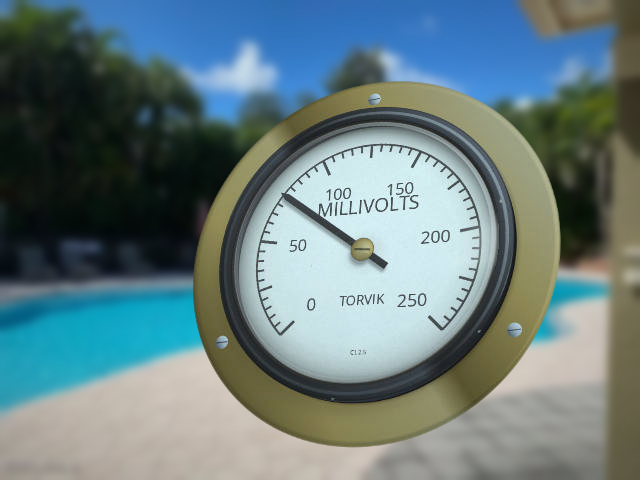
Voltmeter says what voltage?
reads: 75 mV
